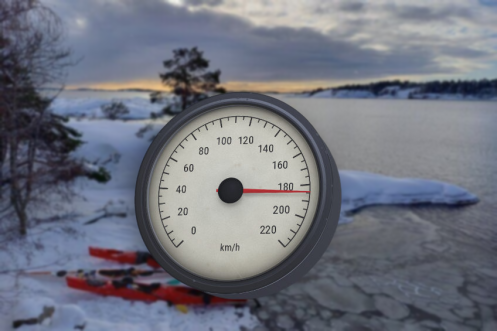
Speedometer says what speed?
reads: 185 km/h
